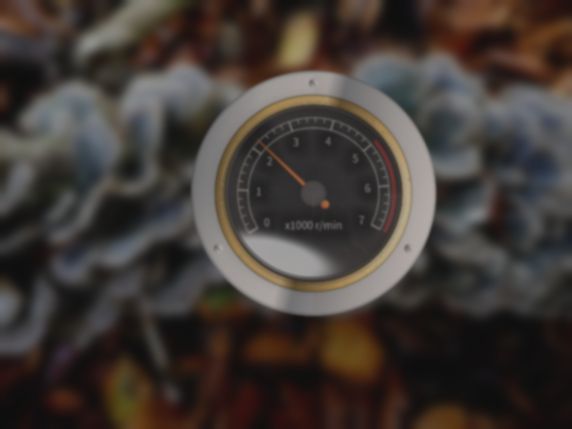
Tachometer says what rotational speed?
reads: 2200 rpm
